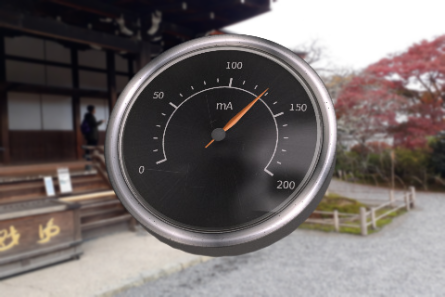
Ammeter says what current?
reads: 130 mA
